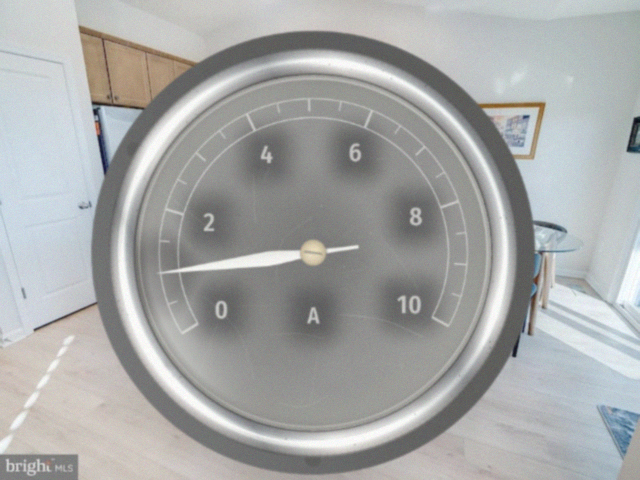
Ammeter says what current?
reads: 1 A
